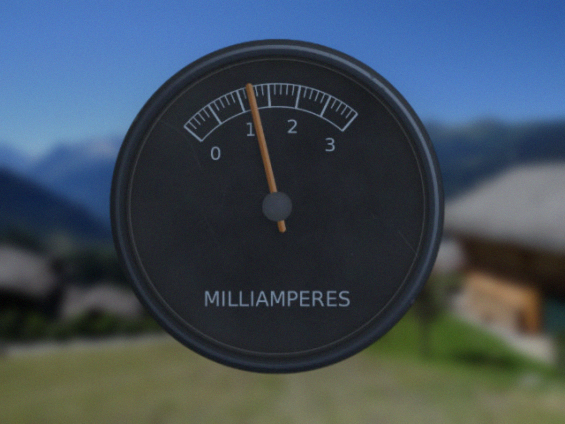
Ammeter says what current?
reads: 1.2 mA
